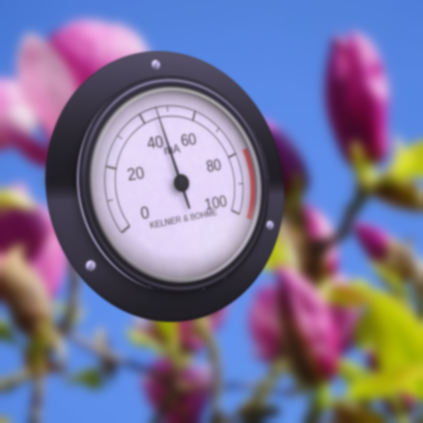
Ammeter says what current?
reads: 45 mA
